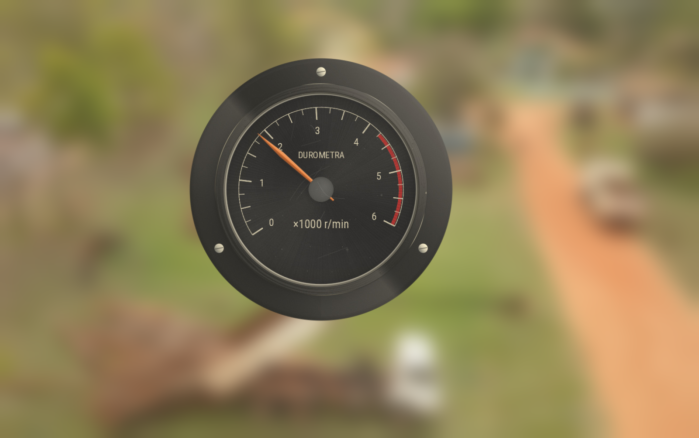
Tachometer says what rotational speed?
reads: 1875 rpm
